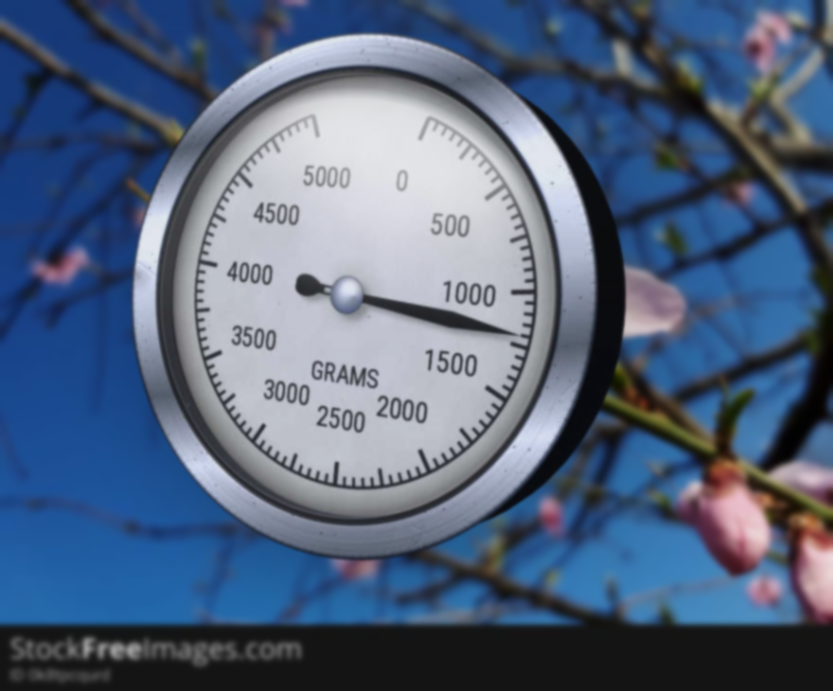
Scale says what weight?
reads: 1200 g
